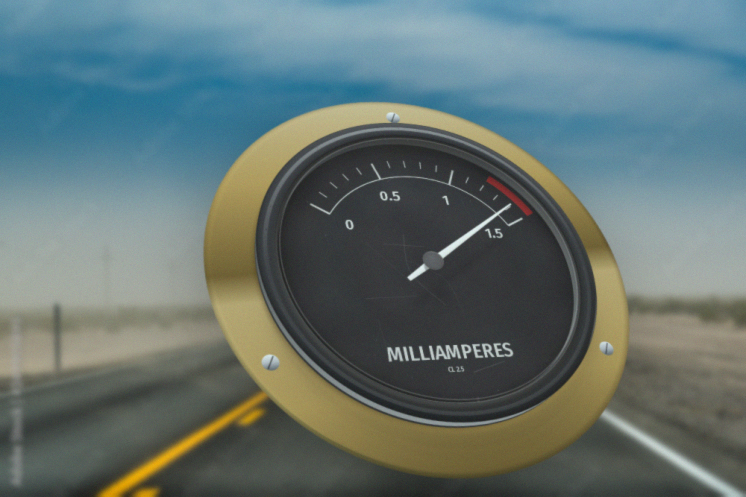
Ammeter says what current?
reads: 1.4 mA
